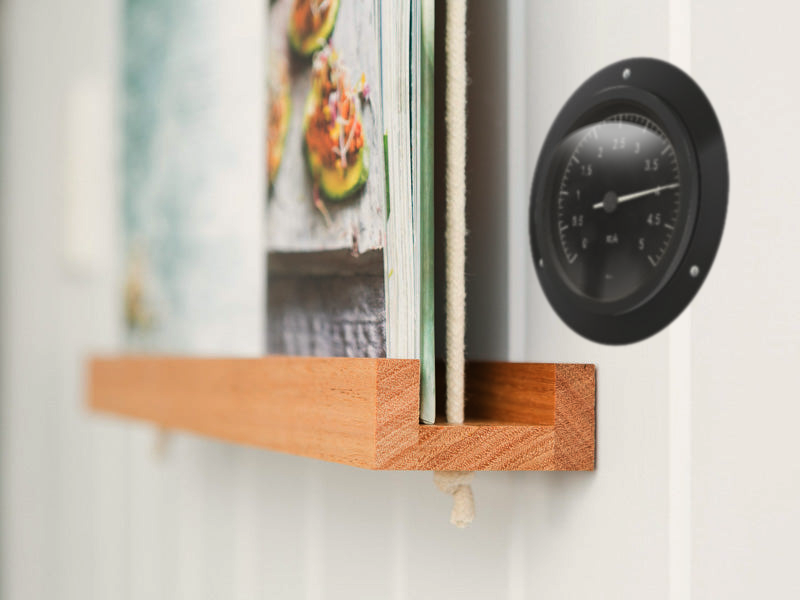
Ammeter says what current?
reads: 4 mA
